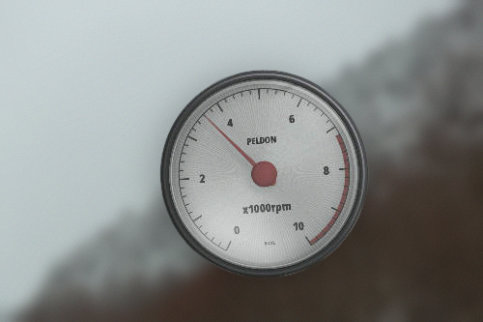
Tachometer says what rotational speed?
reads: 3600 rpm
